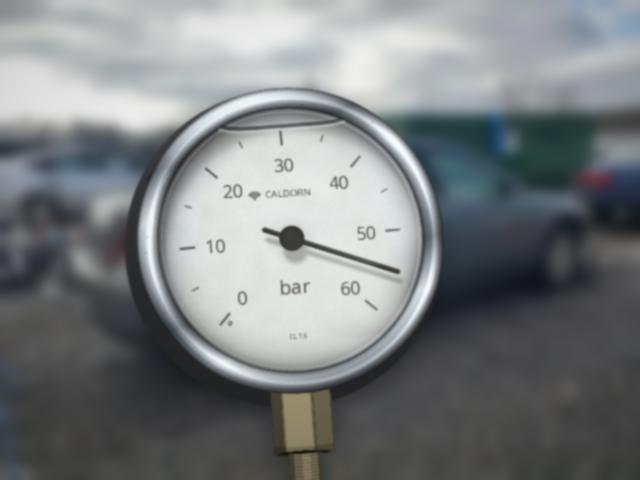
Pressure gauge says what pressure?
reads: 55 bar
